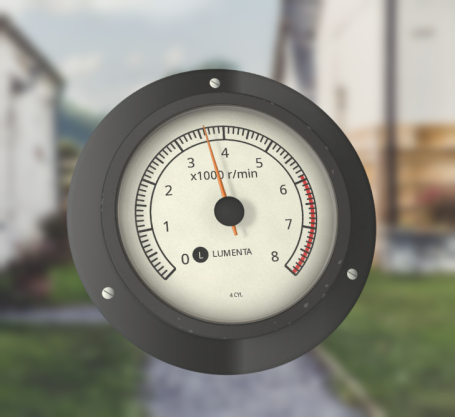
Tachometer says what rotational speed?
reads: 3600 rpm
